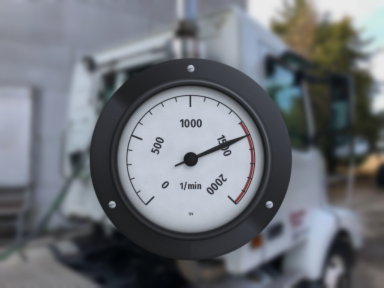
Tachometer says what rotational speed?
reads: 1500 rpm
